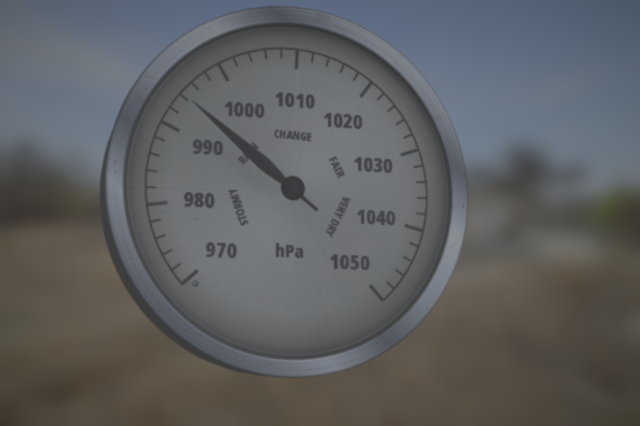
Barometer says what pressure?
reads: 994 hPa
